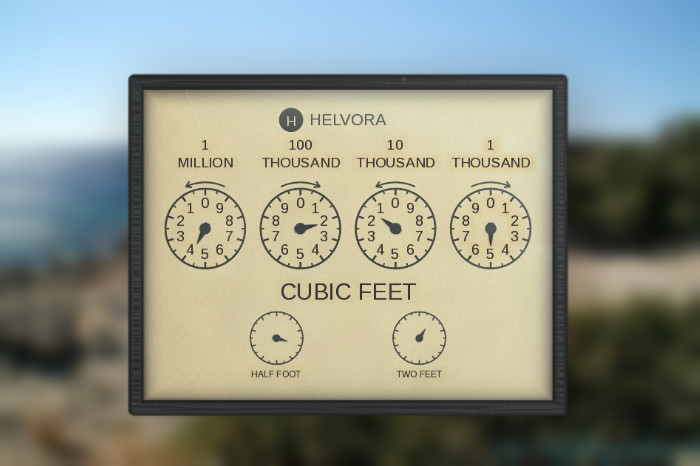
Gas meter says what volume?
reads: 421500 ft³
